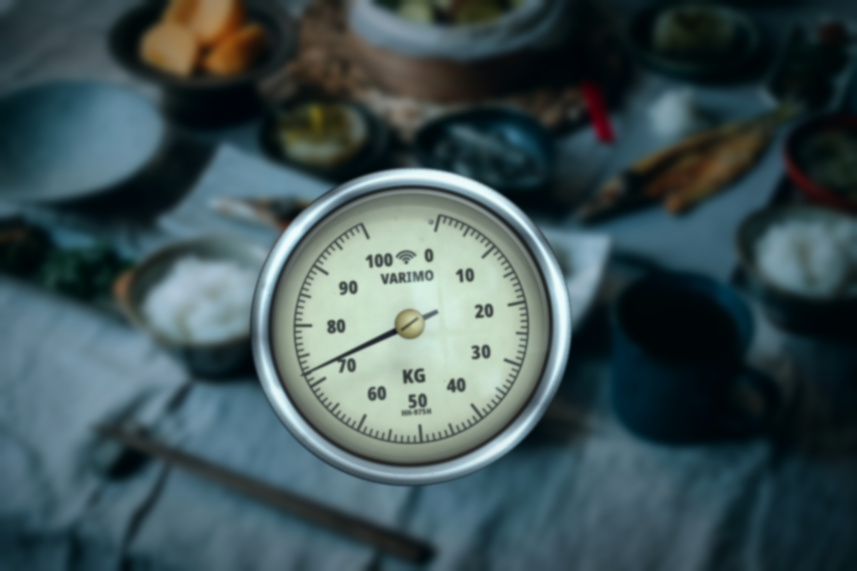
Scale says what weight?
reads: 72 kg
